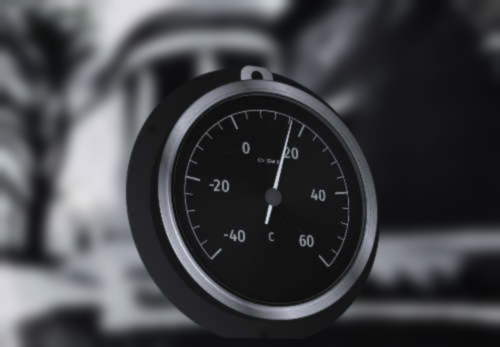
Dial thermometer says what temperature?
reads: 16 °C
